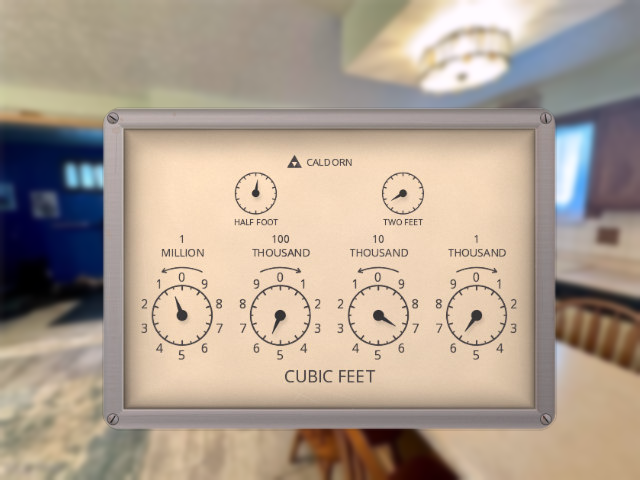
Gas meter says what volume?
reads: 56600 ft³
